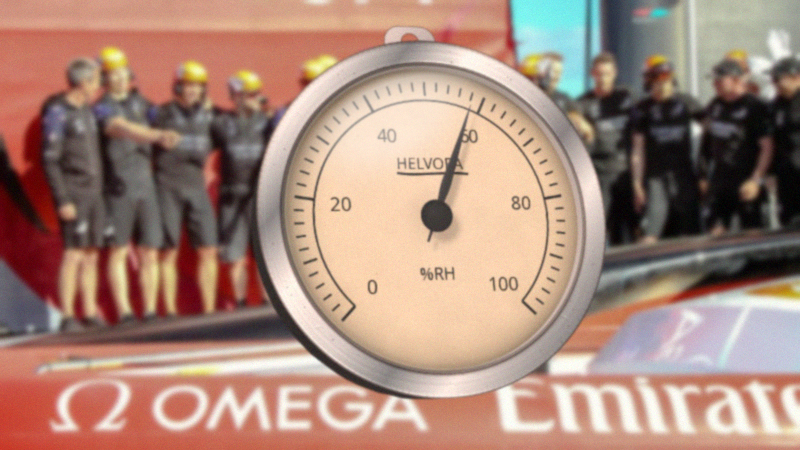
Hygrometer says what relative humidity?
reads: 58 %
